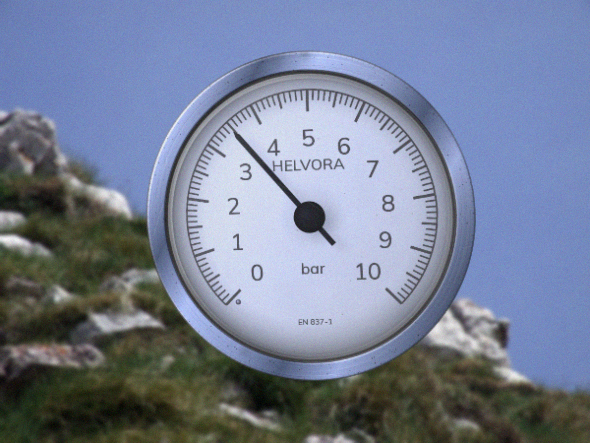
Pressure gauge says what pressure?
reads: 3.5 bar
